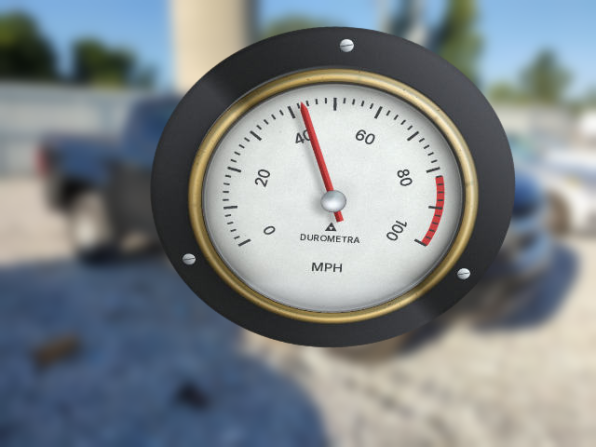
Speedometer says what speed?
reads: 43 mph
